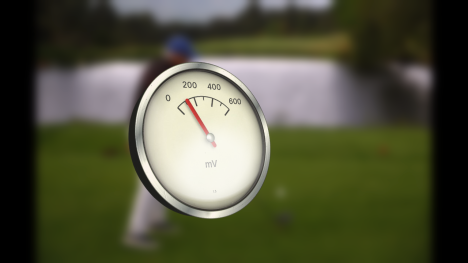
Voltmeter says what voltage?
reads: 100 mV
